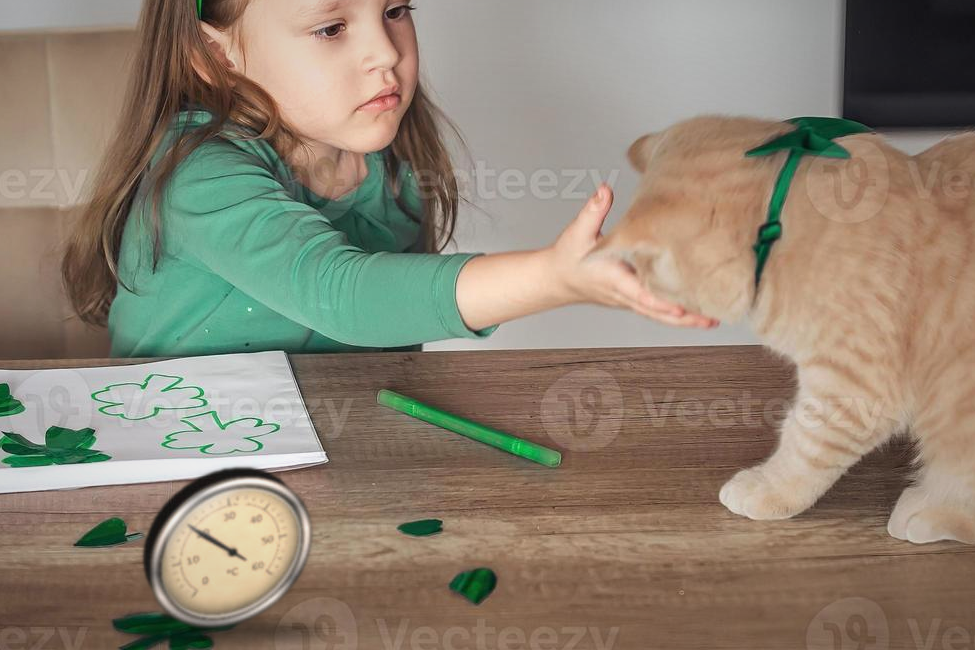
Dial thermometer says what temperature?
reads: 20 °C
